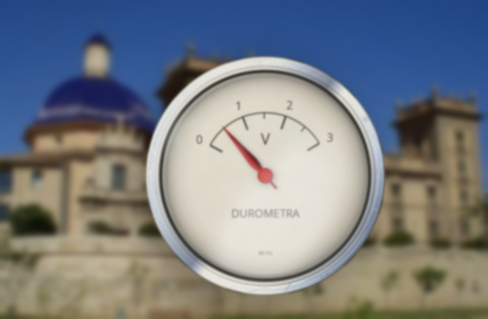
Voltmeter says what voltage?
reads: 0.5 V
